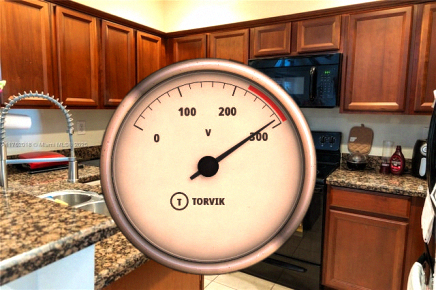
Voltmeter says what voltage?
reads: 290 V
